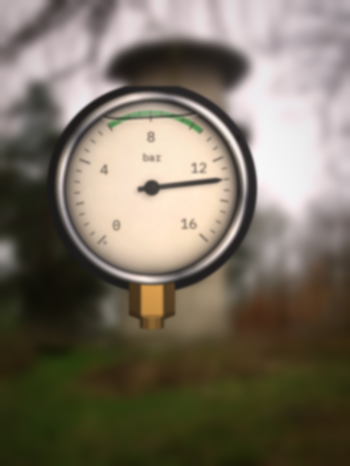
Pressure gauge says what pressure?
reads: 13 bar
